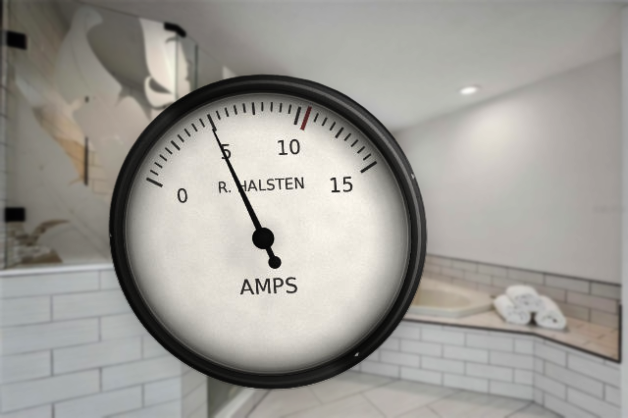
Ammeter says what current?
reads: 5 A
